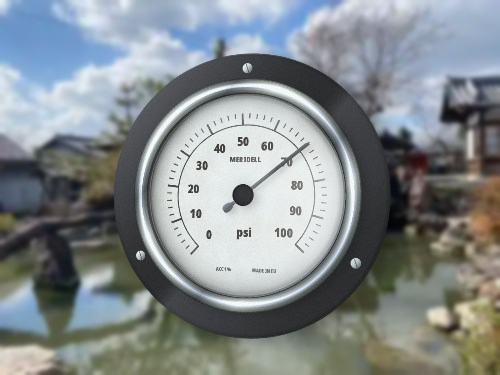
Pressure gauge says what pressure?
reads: 70 psi
